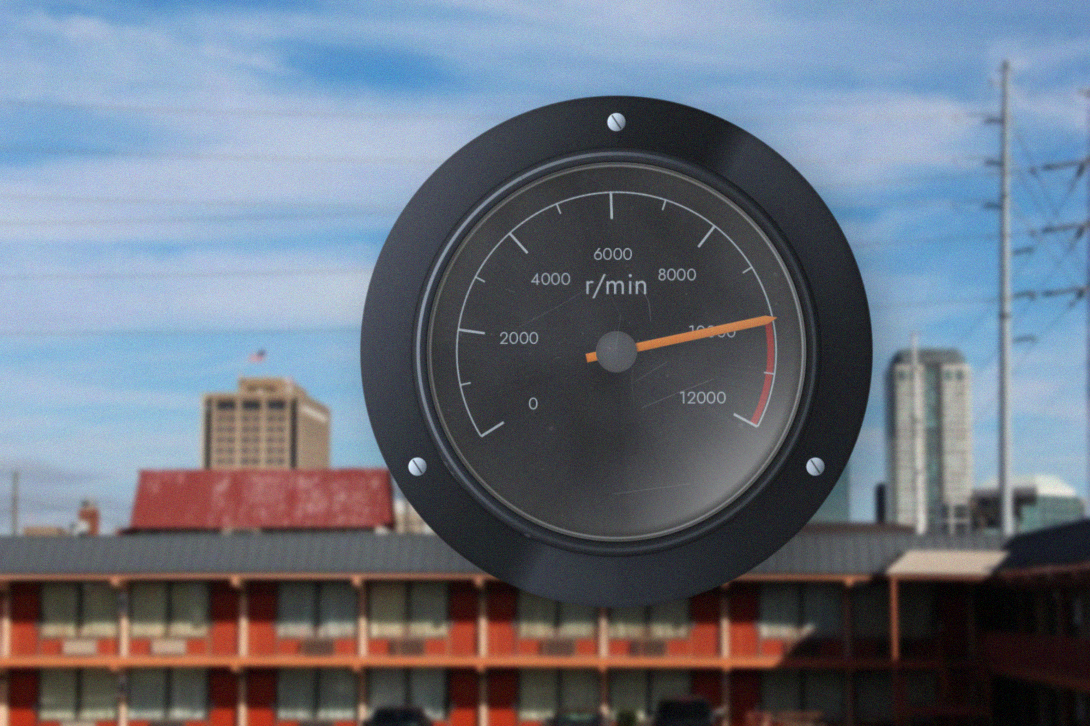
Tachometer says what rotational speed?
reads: 10000 rpm
